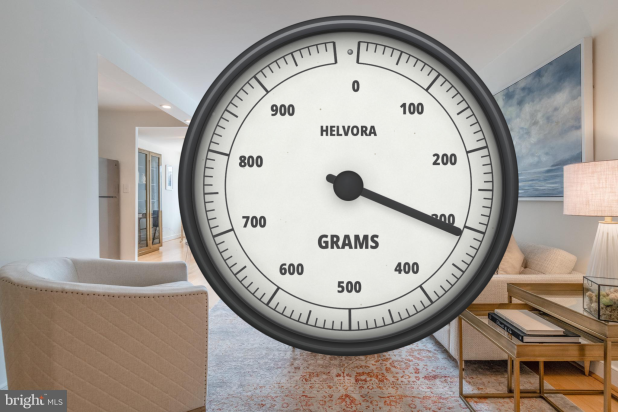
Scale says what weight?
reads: 310 g
